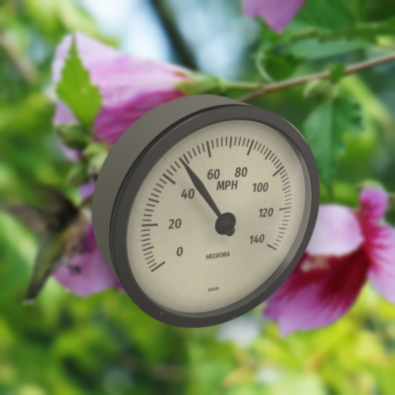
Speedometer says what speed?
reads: 48 mph
